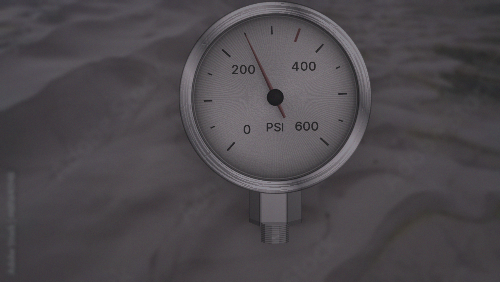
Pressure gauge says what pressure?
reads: 250 psi
